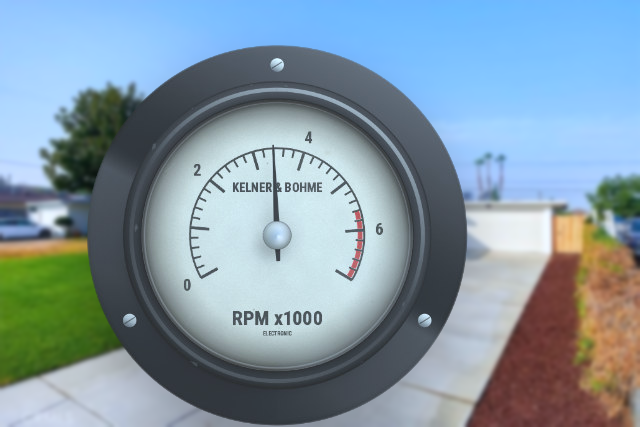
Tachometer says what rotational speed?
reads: 3400 rpm
